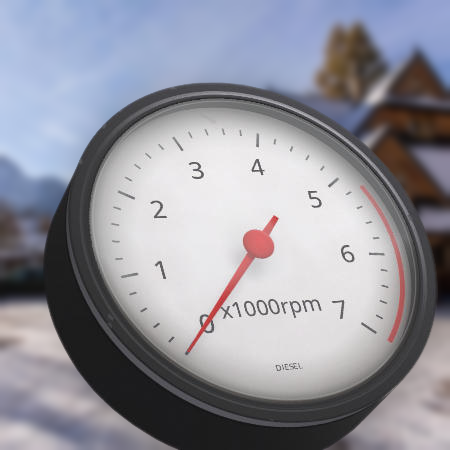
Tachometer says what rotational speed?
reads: 0 rpm
